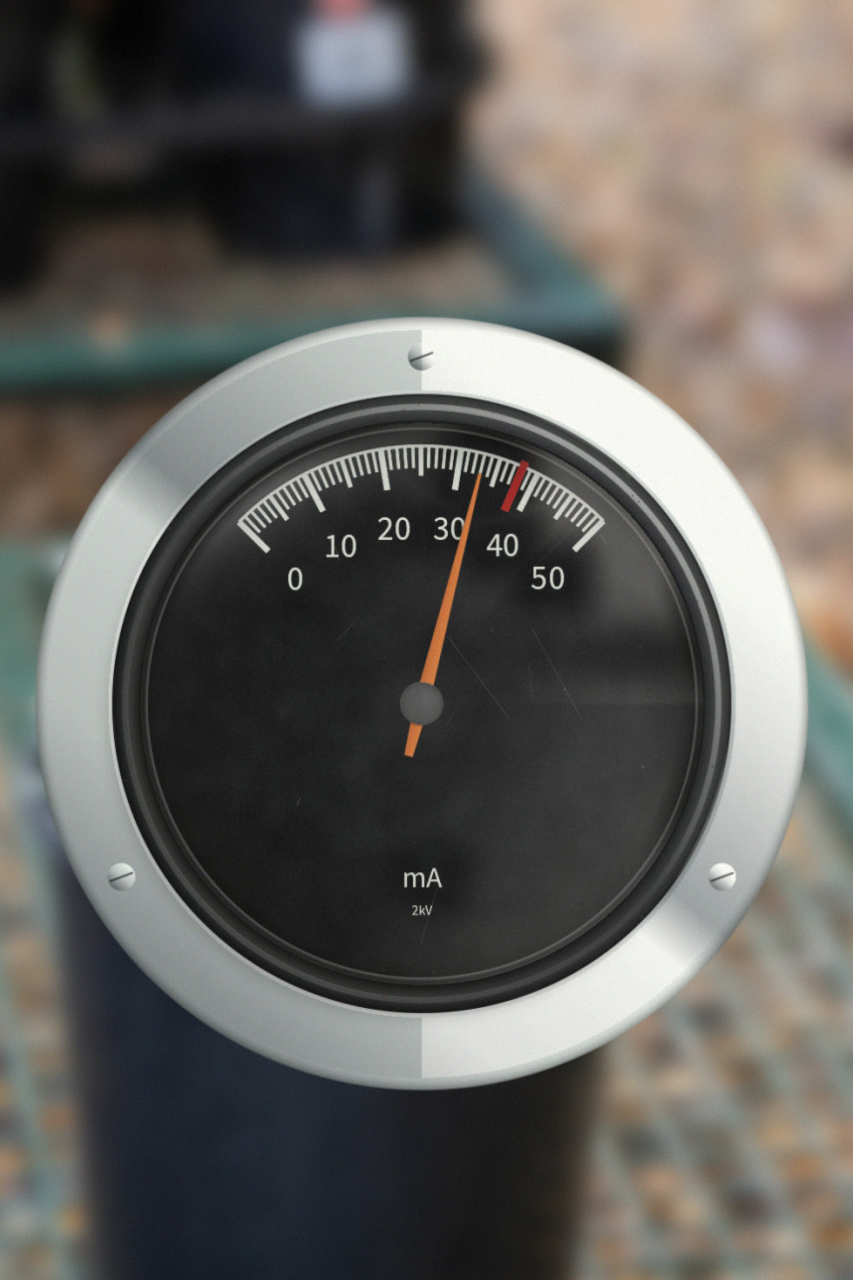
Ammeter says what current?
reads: 33 mA
